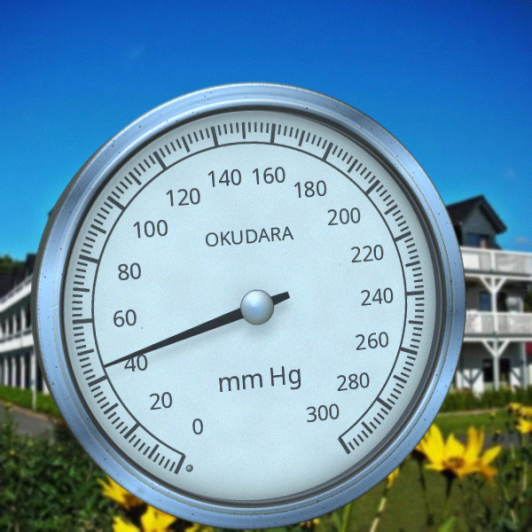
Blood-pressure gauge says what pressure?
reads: 44 mmHg
